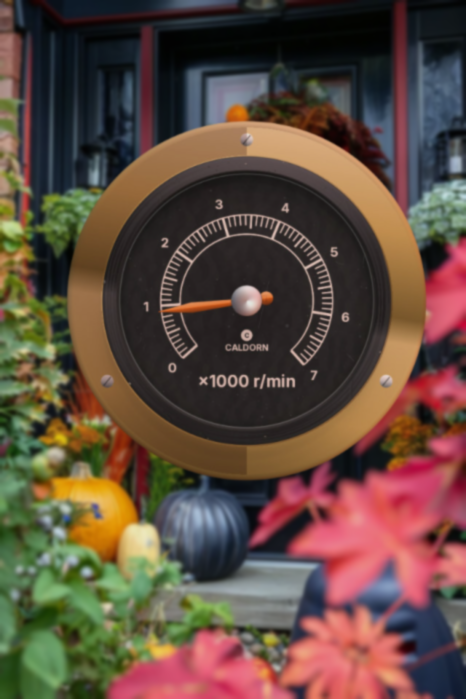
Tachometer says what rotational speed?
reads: 900 rpm
